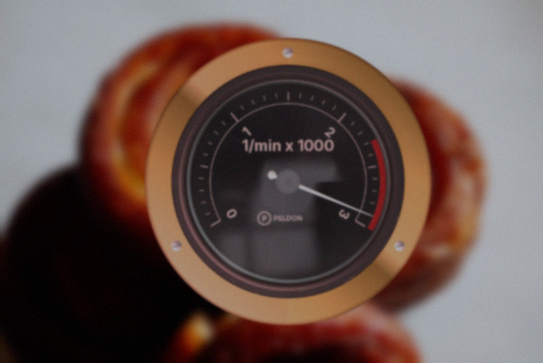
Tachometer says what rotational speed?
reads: 2900 rpm
